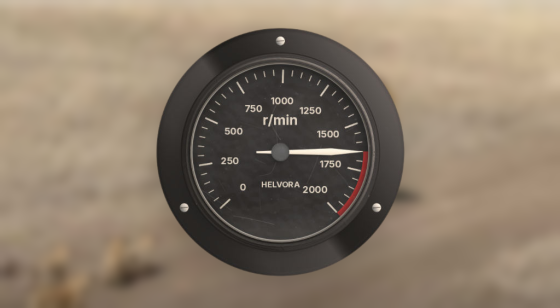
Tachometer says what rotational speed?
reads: 1650 rpm
